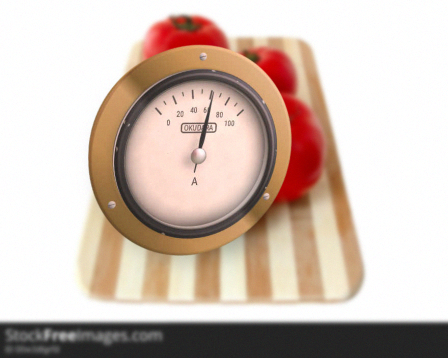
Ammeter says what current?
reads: 60 A
